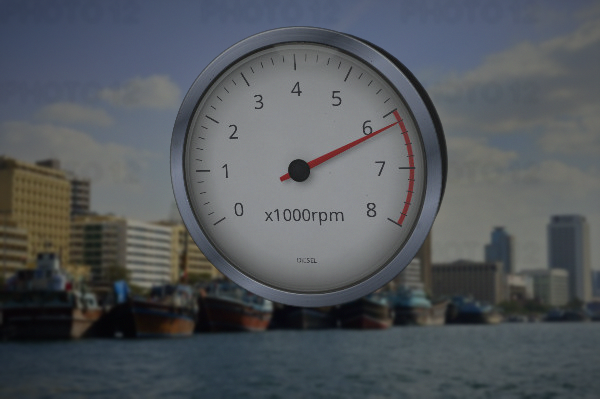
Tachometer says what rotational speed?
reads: 6200 rpm
